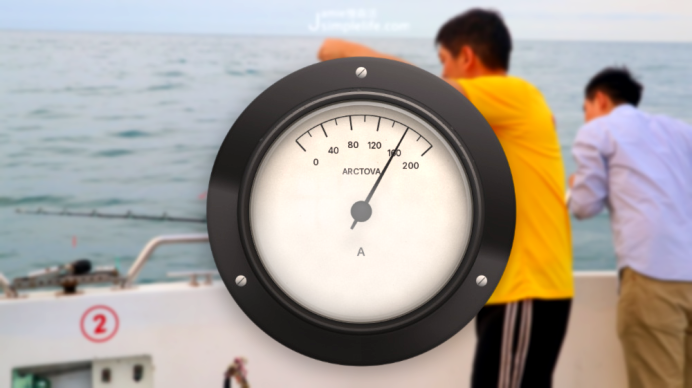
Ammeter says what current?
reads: 160 A
